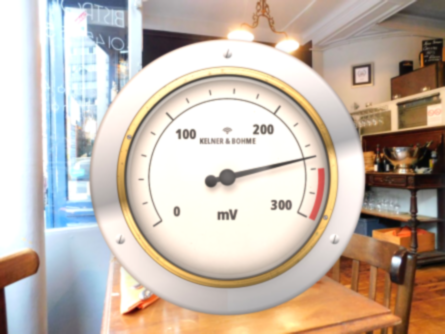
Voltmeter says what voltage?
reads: 250 mV
